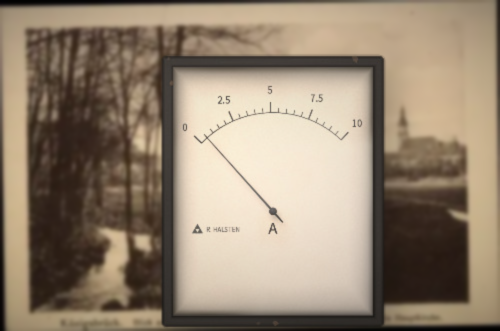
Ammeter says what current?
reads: 0.5 A
